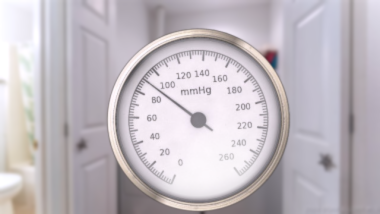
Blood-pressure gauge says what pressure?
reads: 90 mmHg
